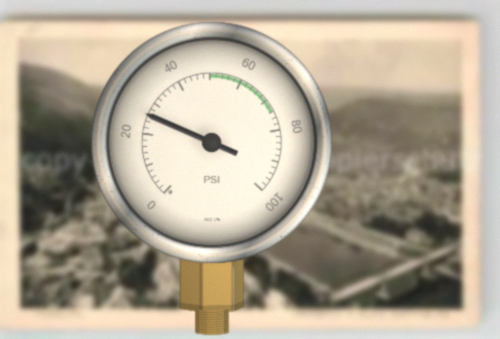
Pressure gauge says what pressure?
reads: 26 psi
